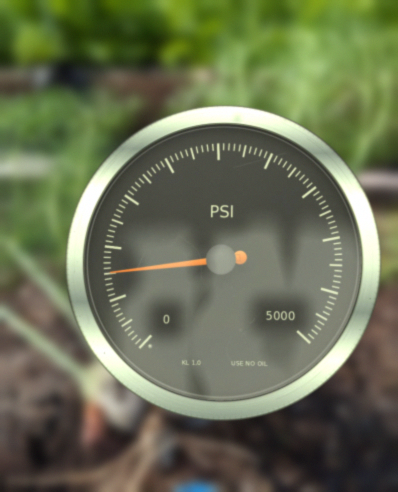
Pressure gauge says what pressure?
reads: 750 psi
